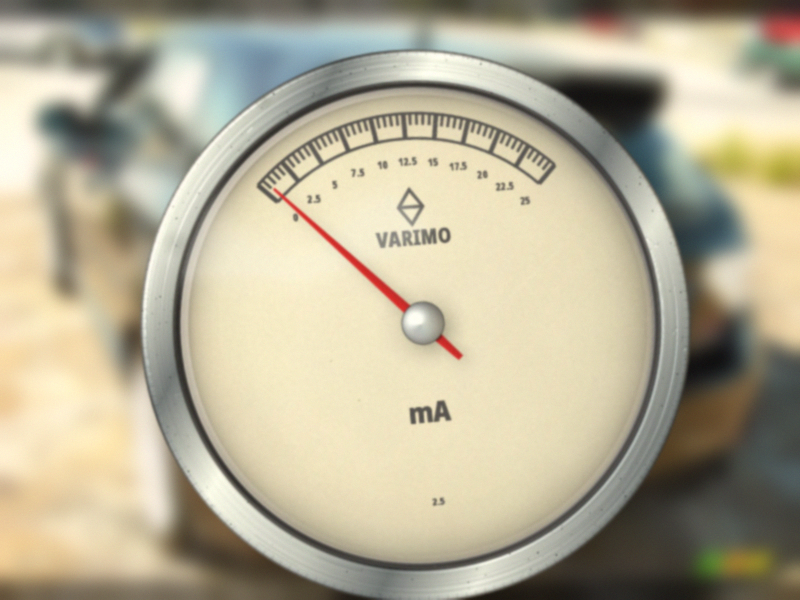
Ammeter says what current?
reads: 0.5 mA
